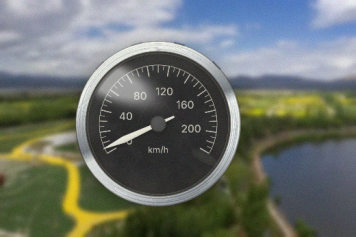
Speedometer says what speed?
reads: 5 km/h
